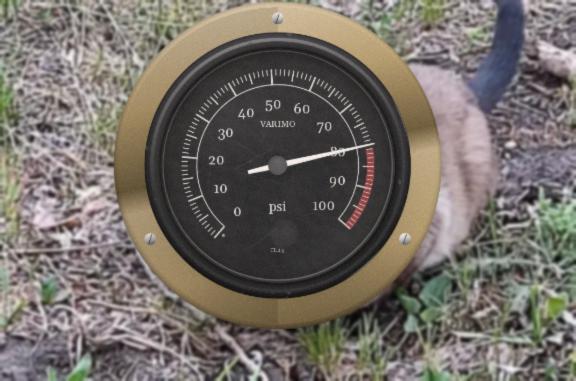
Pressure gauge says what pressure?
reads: 80 psi
